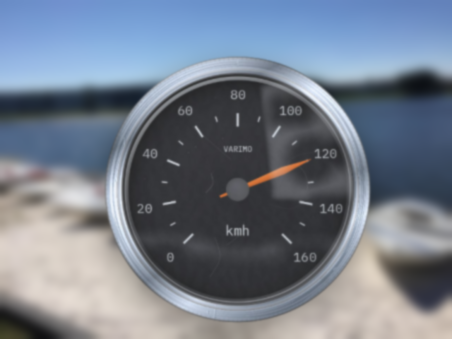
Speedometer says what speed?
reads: 120 km/h
